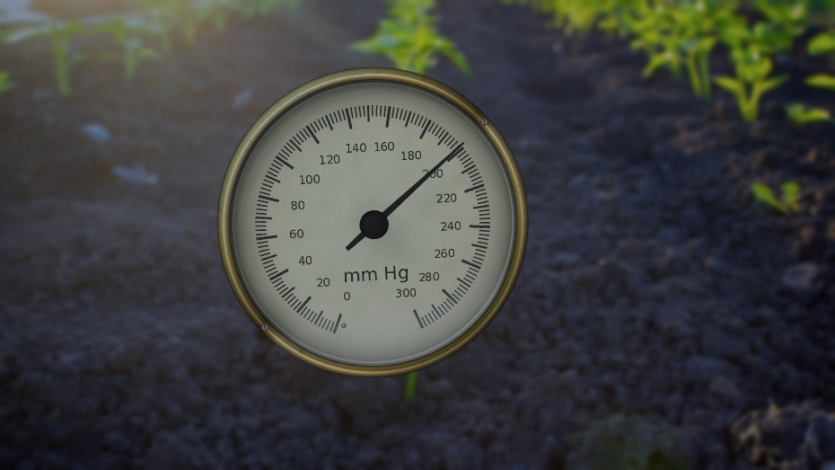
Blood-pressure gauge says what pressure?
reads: 198 mmHg
